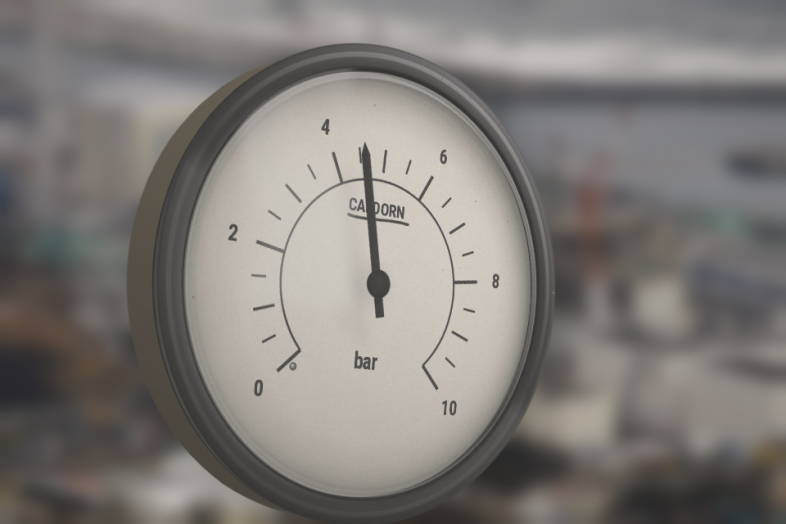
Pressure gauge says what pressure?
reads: 4.5 bar
